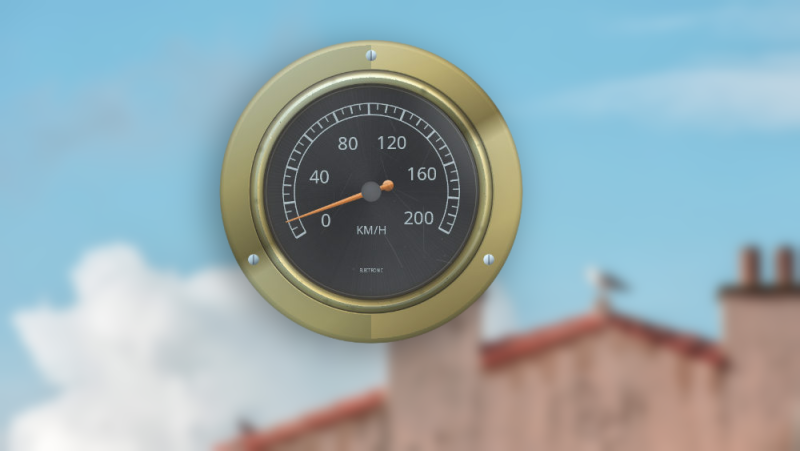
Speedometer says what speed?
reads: 10 km/h
